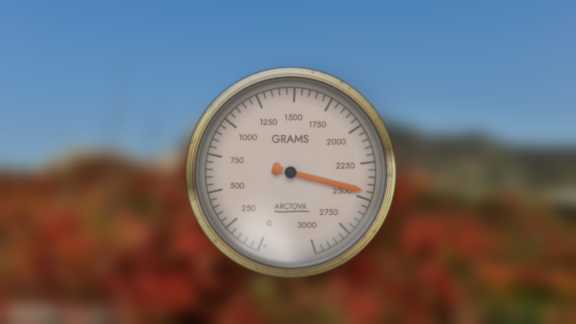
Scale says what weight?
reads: 2450 g
